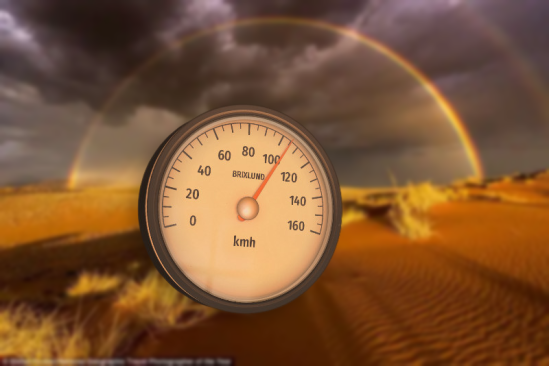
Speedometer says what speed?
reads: 105 km/h
